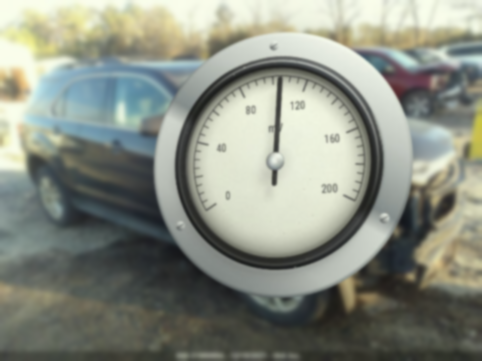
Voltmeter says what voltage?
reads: 105 mV
